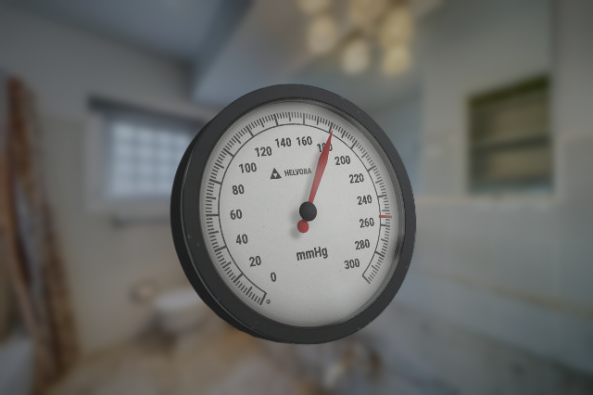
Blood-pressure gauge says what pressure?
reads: 180 mmHg
